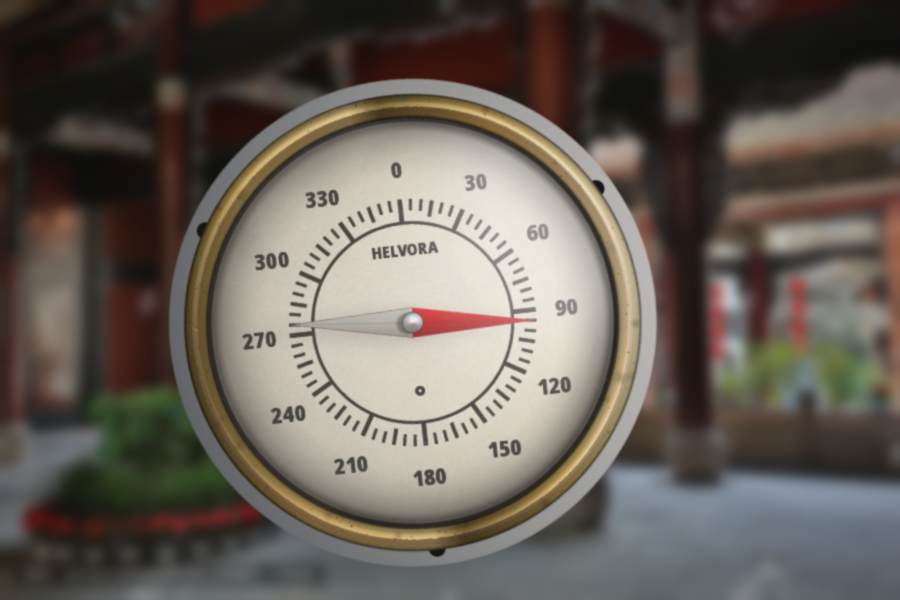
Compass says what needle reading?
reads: 95 °
